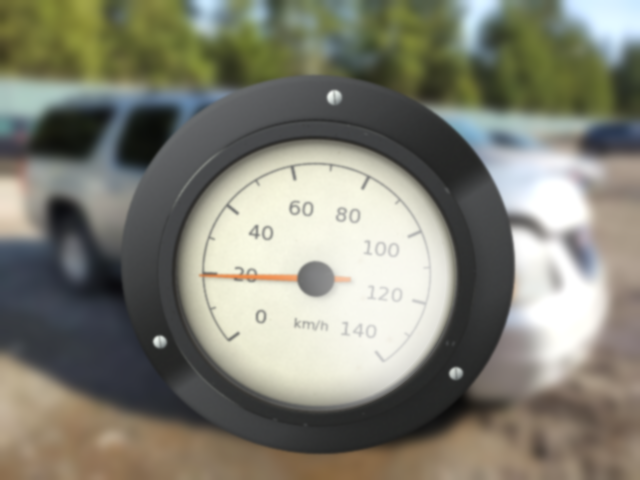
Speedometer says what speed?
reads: 20 km/h
